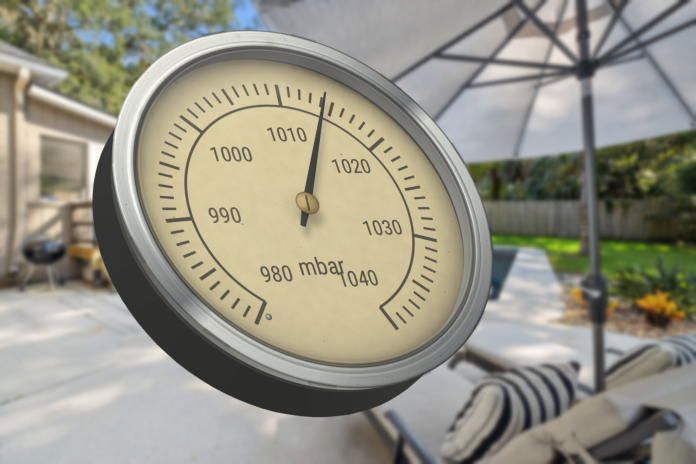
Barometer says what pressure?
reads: 1014 mbar
